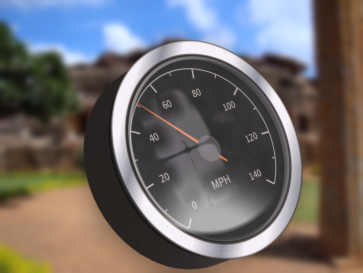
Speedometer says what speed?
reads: 50 mph
